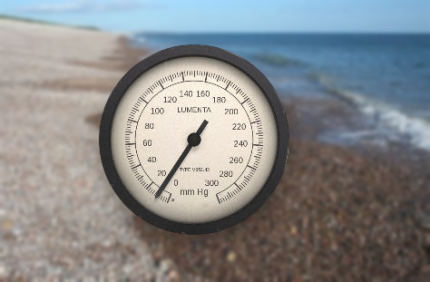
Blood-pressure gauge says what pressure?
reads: 10 mmHg
